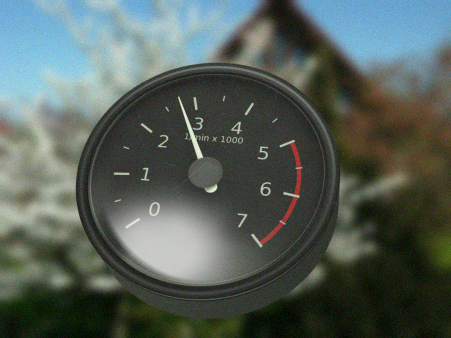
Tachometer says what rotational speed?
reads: 2750 rpm
